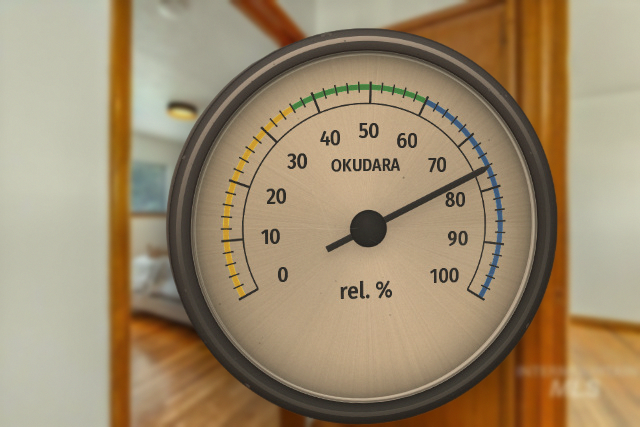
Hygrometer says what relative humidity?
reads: 76 %
